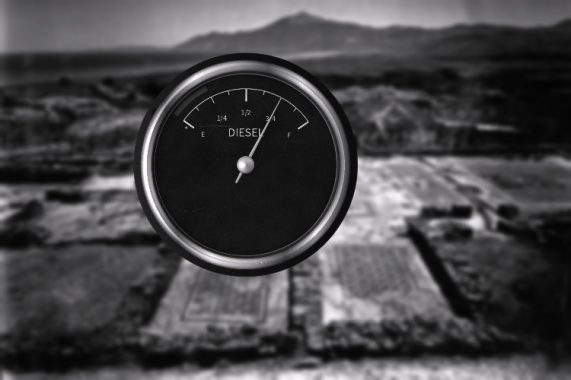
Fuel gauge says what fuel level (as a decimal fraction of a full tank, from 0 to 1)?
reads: 0.75
